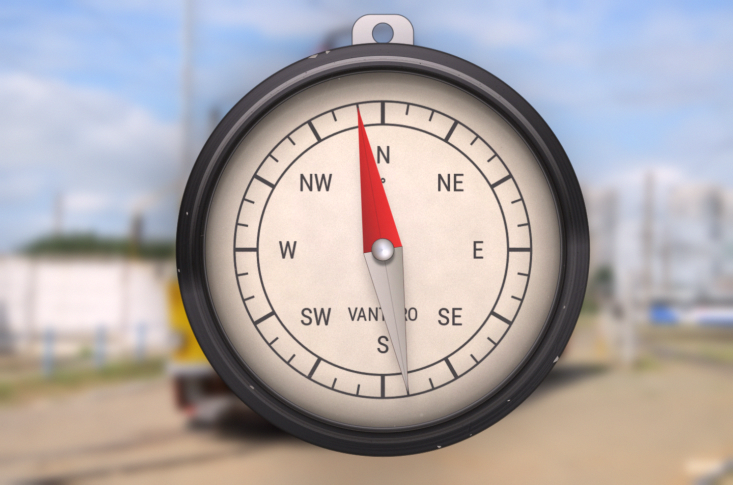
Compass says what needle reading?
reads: 350 °
